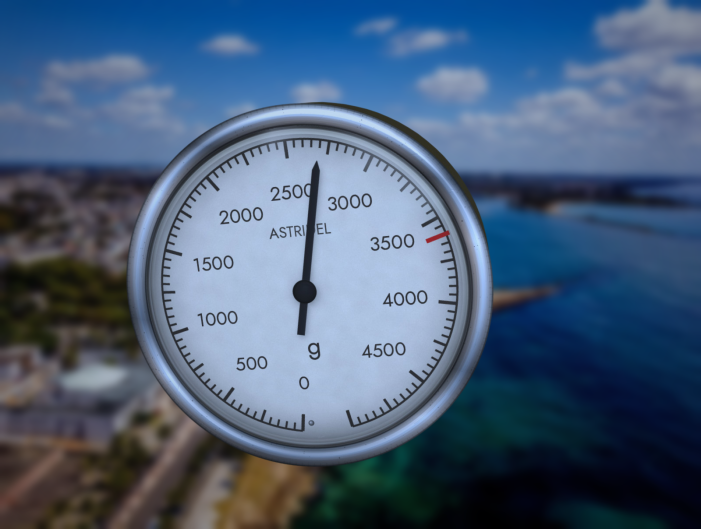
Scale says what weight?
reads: 2700 g
